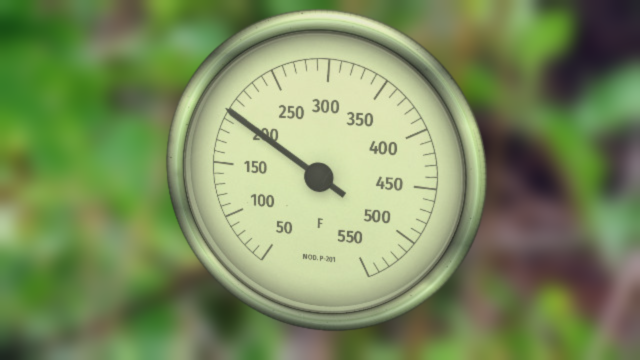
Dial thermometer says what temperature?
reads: 200 °F
